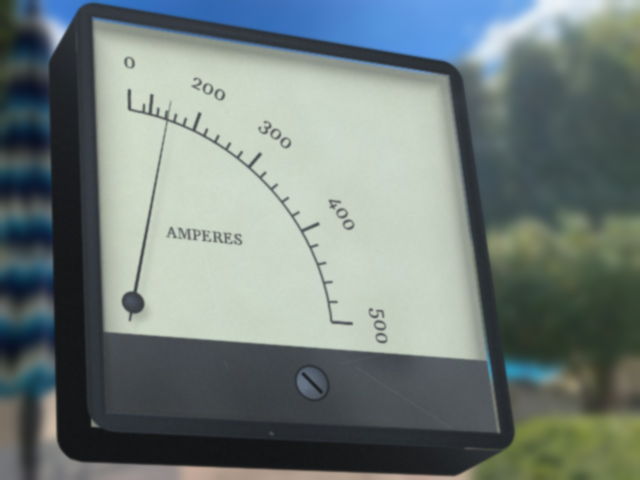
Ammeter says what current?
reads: 140 A
